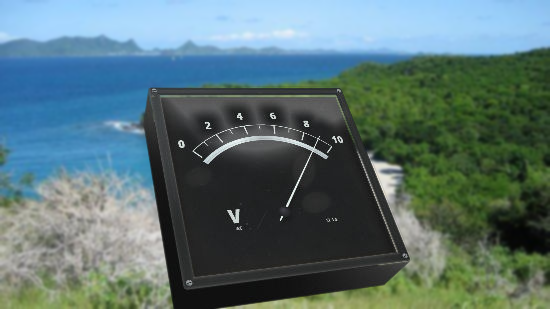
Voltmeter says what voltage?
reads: 9 V
